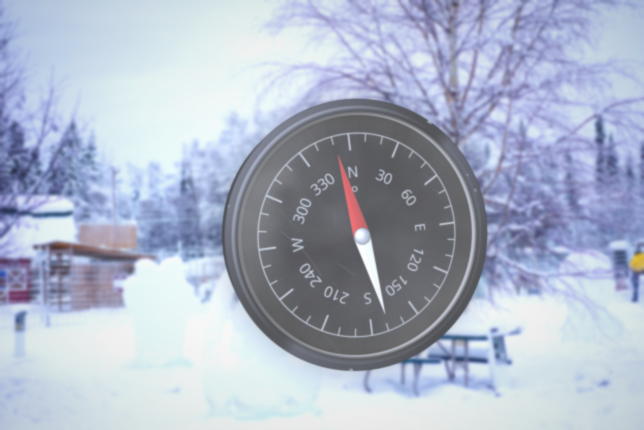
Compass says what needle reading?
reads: 350 °
